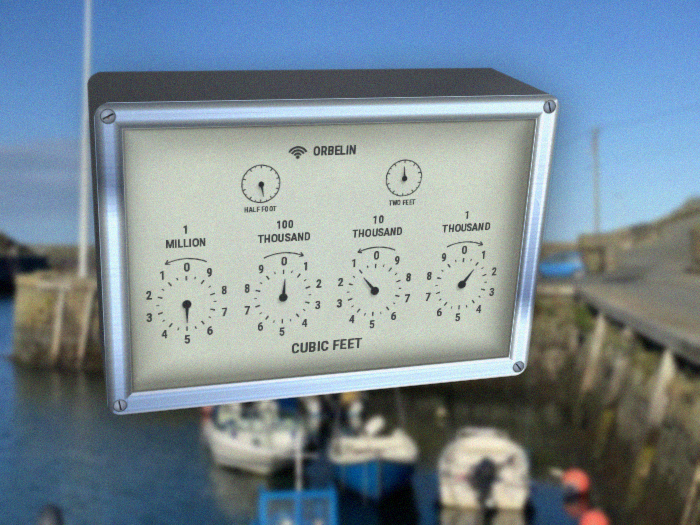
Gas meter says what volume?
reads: 501100 ft³
